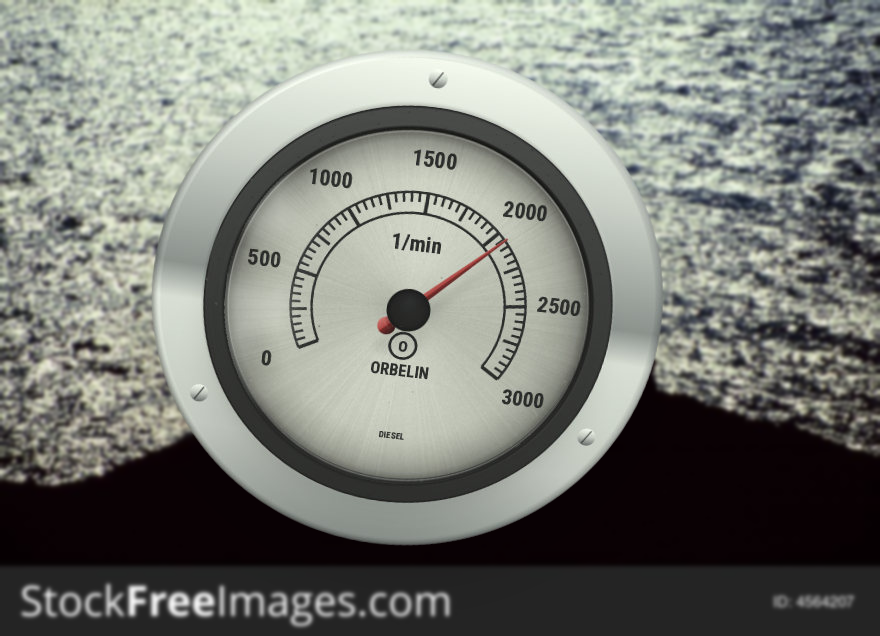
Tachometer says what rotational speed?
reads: 2050 rpm
